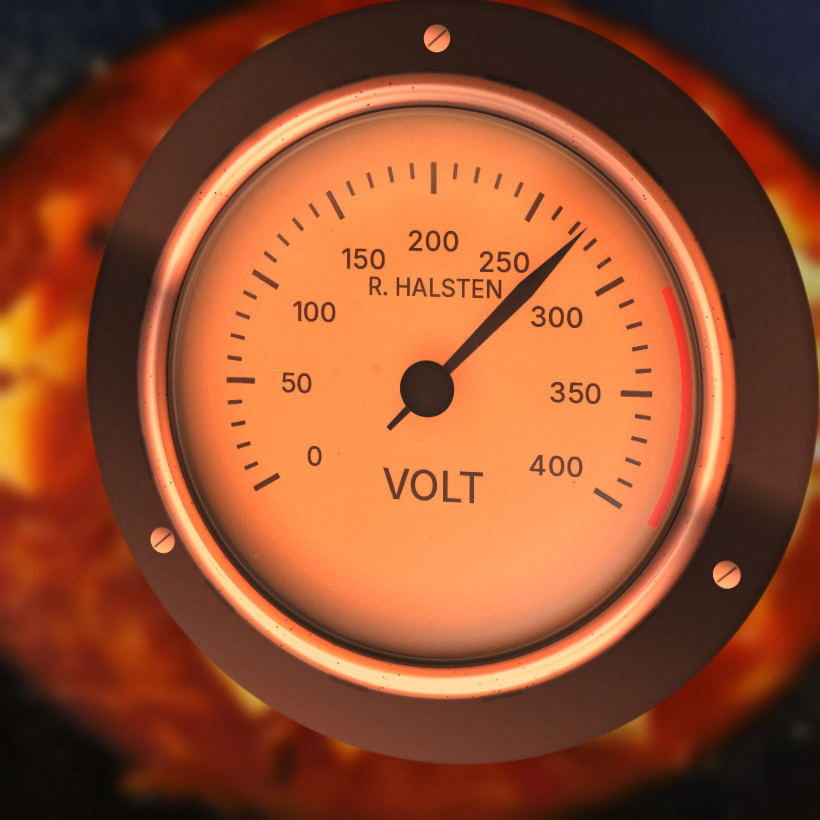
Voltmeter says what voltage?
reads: 275 V
